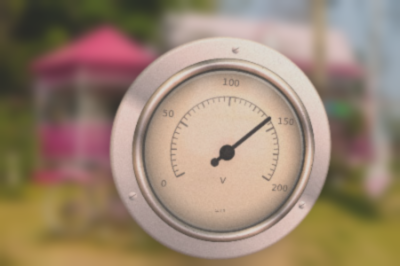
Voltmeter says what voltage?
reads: 140 V
